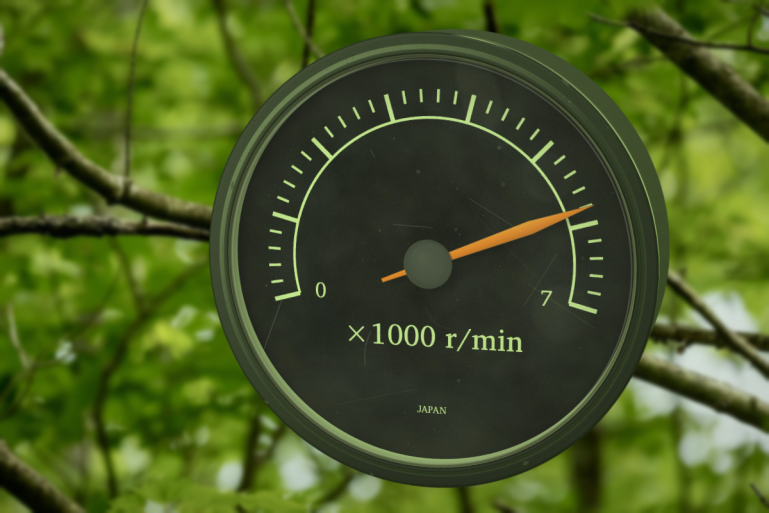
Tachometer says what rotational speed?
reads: 5800 rpm
